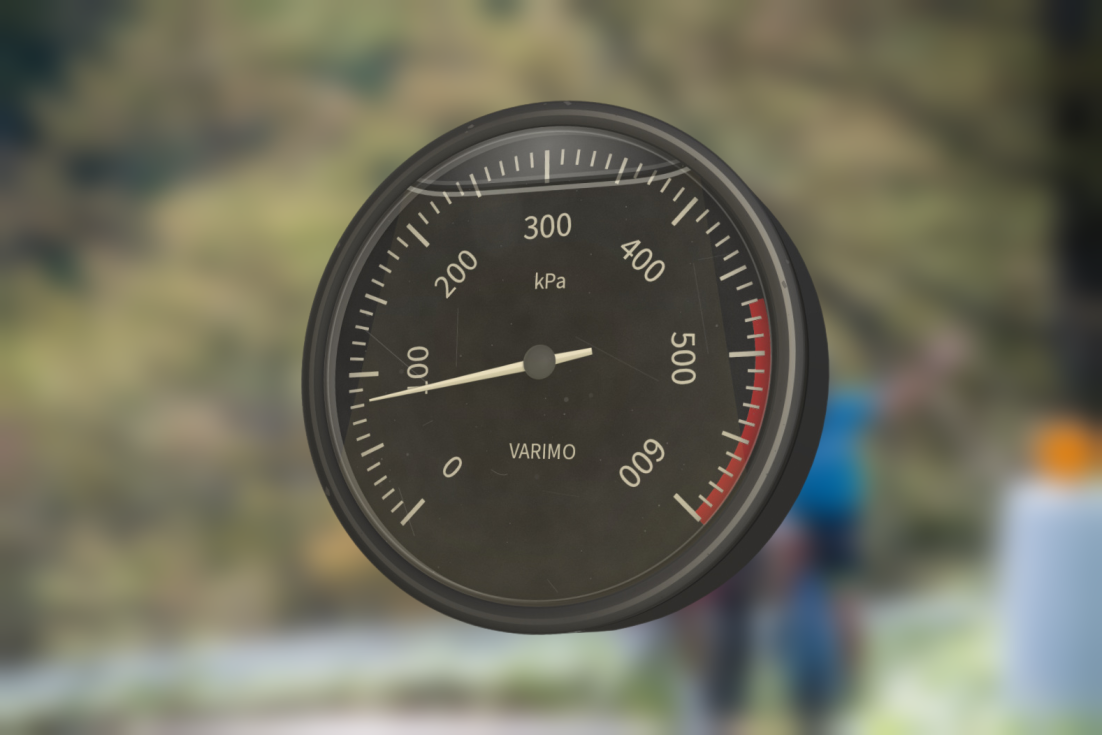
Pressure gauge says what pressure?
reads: 80 kPa
